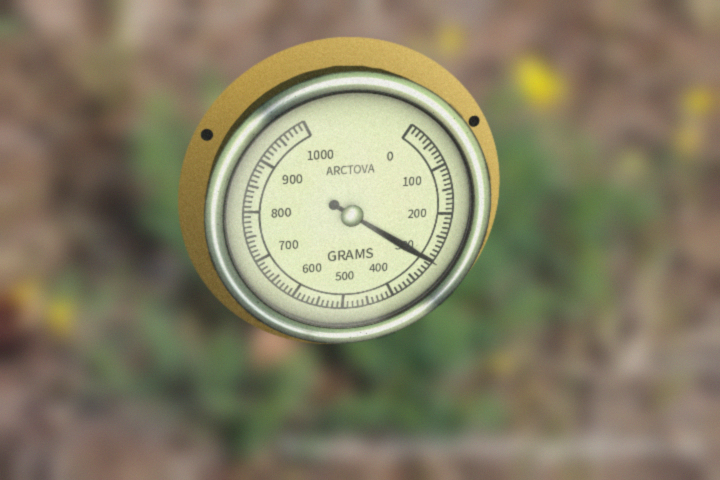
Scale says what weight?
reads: 300 g
